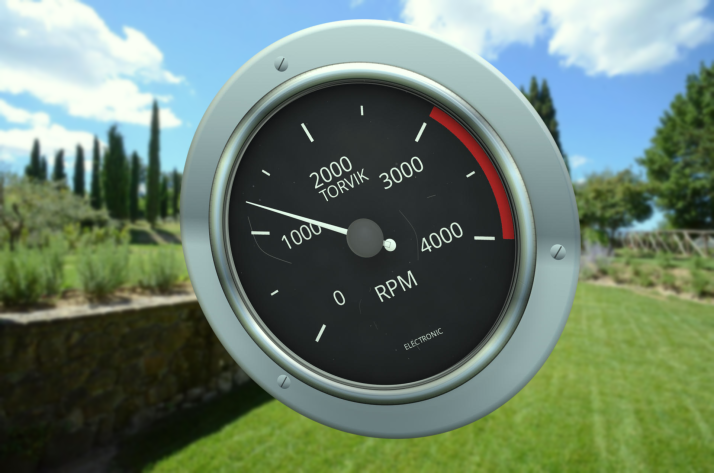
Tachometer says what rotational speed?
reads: 1250 rpm
